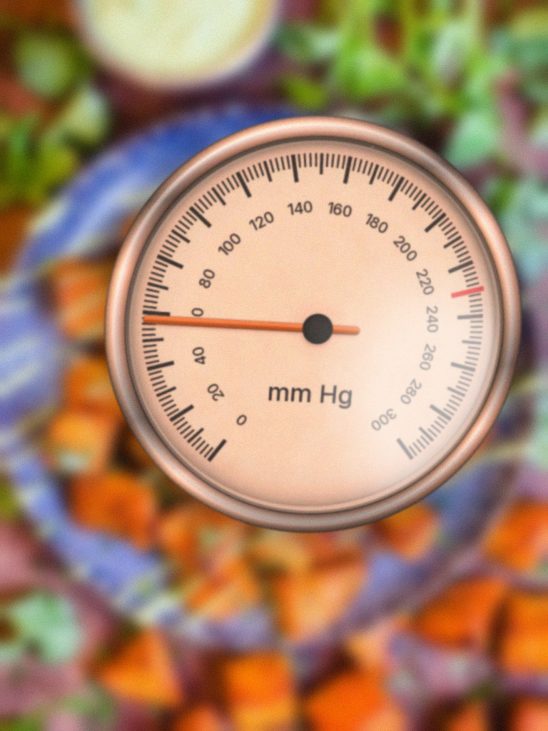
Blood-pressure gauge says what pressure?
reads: 58 mmHg
